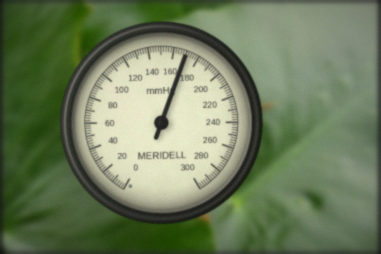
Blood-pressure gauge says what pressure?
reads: 170 mmHg
